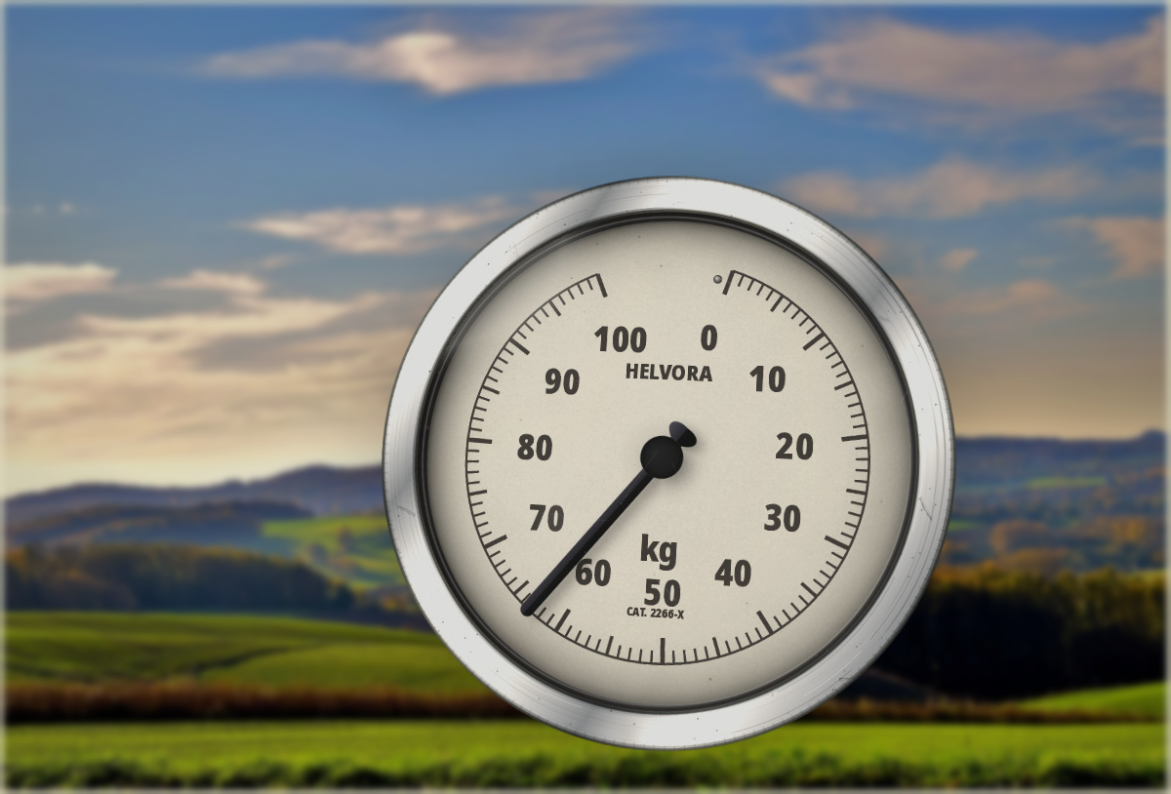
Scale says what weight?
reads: 63 kg
